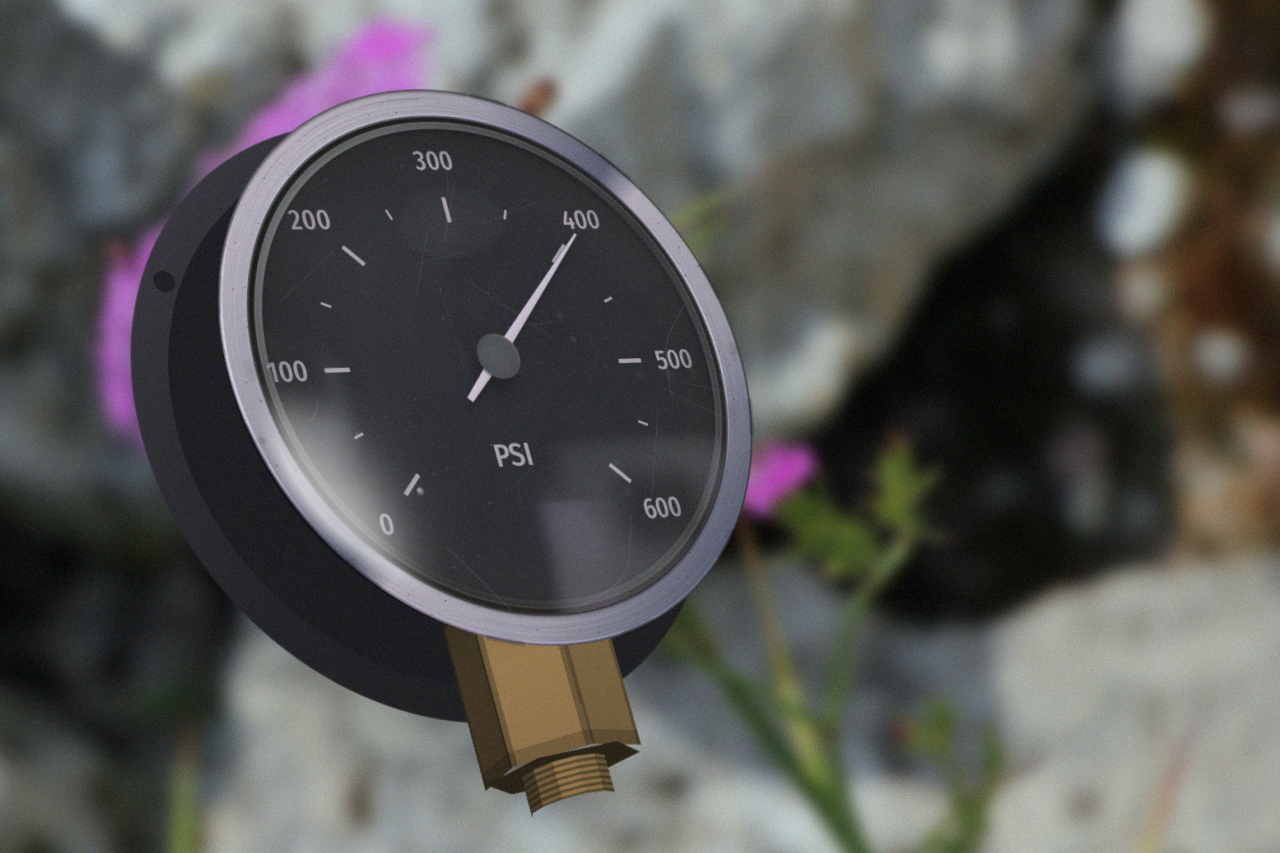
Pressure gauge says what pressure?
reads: 400 psi
